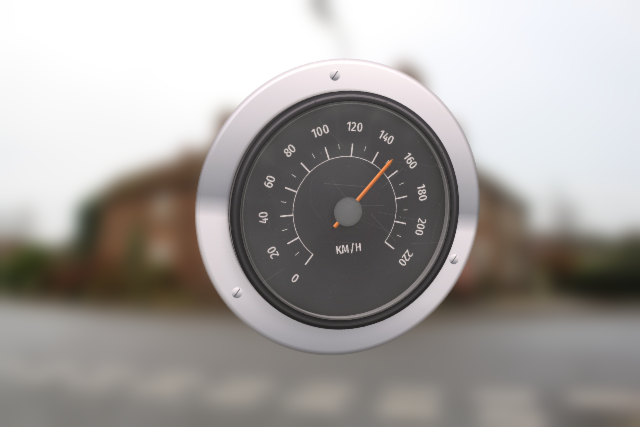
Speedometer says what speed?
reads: 150 km/h
